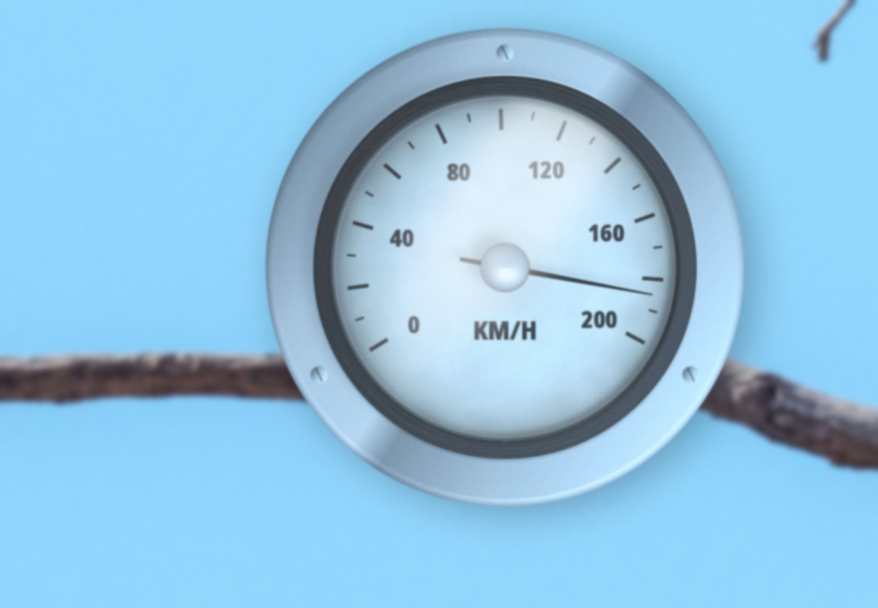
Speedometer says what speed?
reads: 185 km/h
